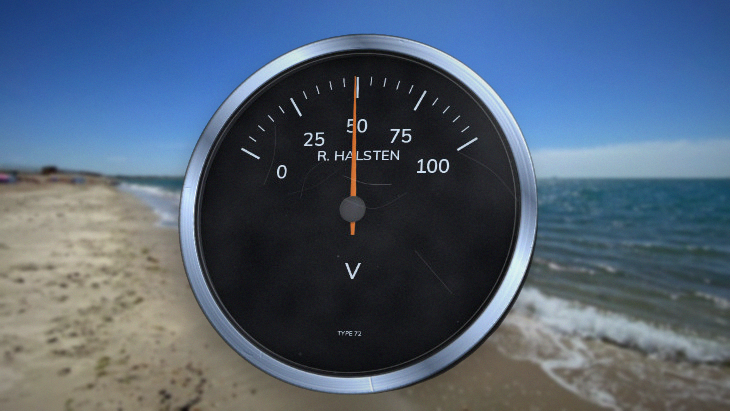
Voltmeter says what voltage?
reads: 50 V
